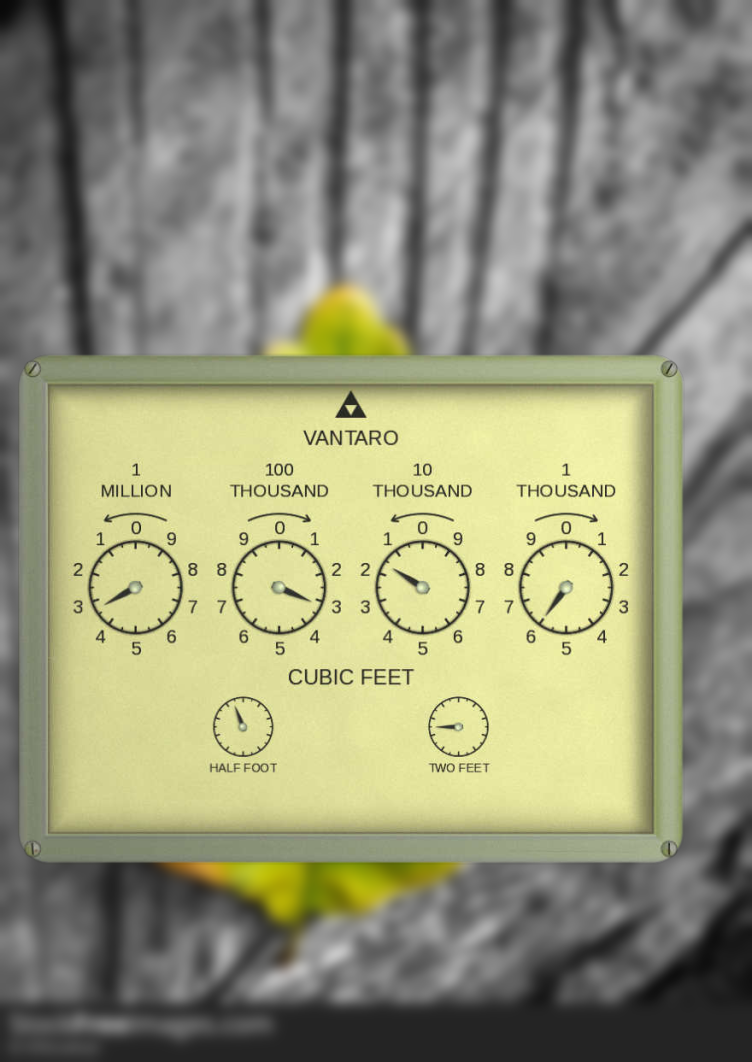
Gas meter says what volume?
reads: 331600 ft³
